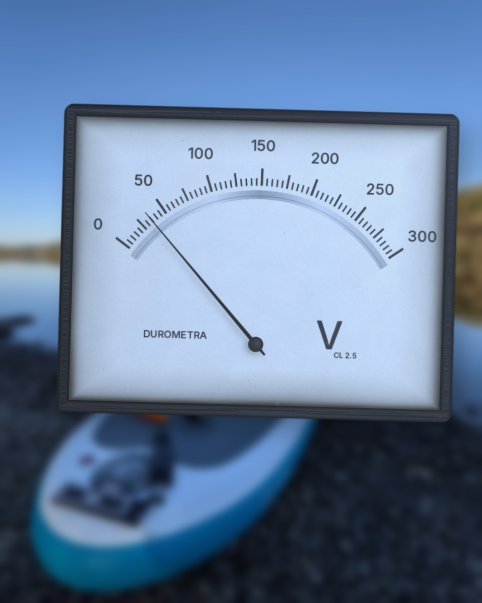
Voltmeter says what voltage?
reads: 35 V
